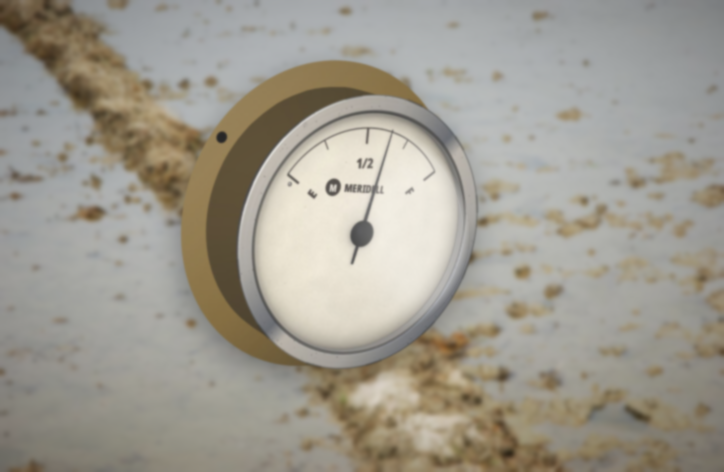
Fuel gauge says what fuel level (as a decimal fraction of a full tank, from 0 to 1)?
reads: 0.625
